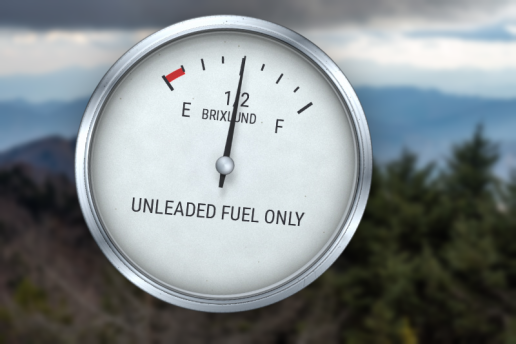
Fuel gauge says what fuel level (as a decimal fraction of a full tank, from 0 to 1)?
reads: 0.5
